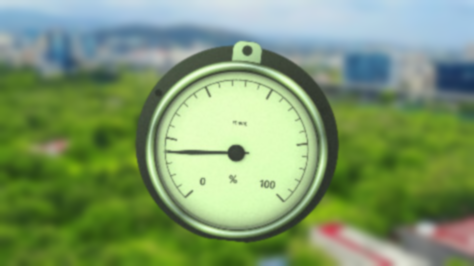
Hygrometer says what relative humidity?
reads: 16 %
